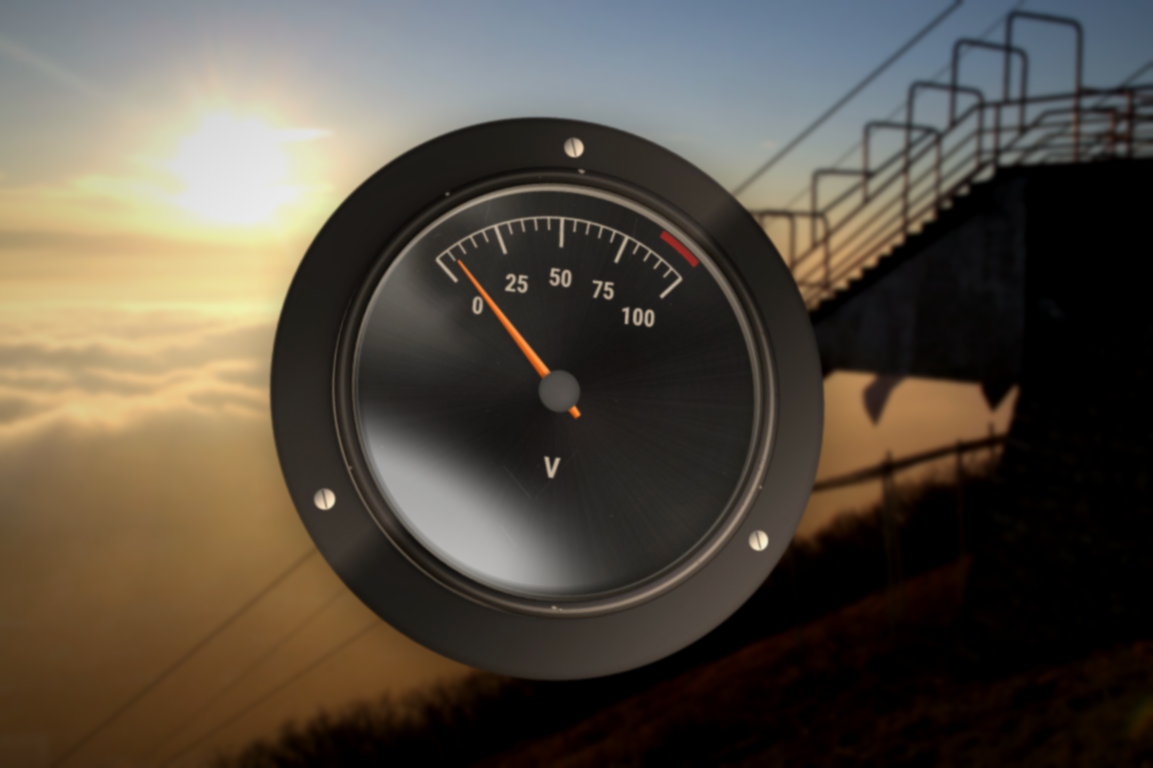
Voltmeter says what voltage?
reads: 5 V
